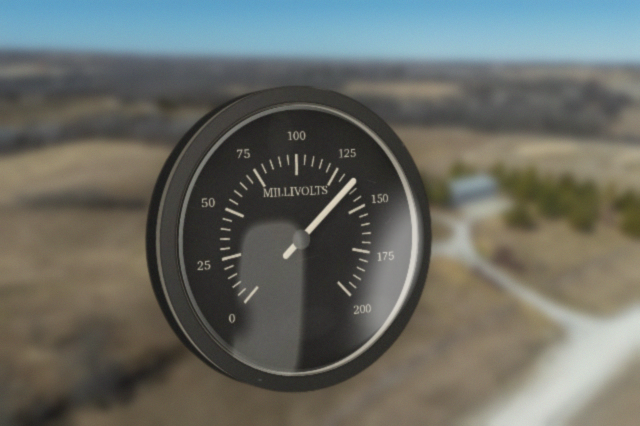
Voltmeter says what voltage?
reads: 135 mV
